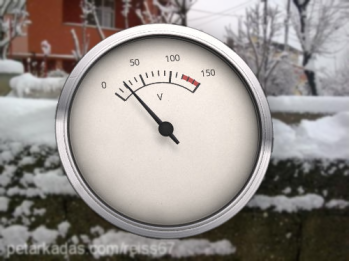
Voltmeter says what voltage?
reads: 20 V
